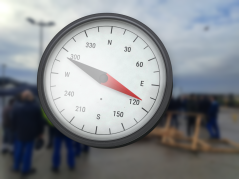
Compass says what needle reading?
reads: 112.5 °
